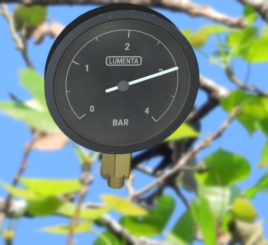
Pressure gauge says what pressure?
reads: 3 bar
